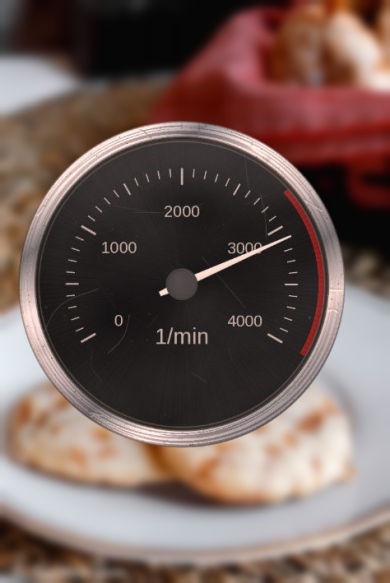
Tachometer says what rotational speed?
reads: 3100 rpm
